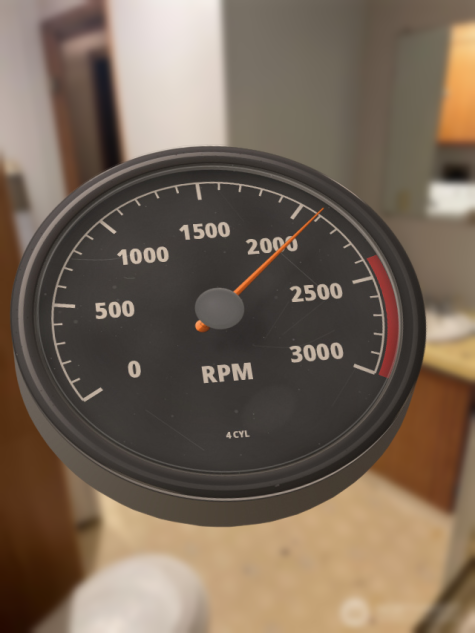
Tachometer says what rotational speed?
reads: 2100 rpm
